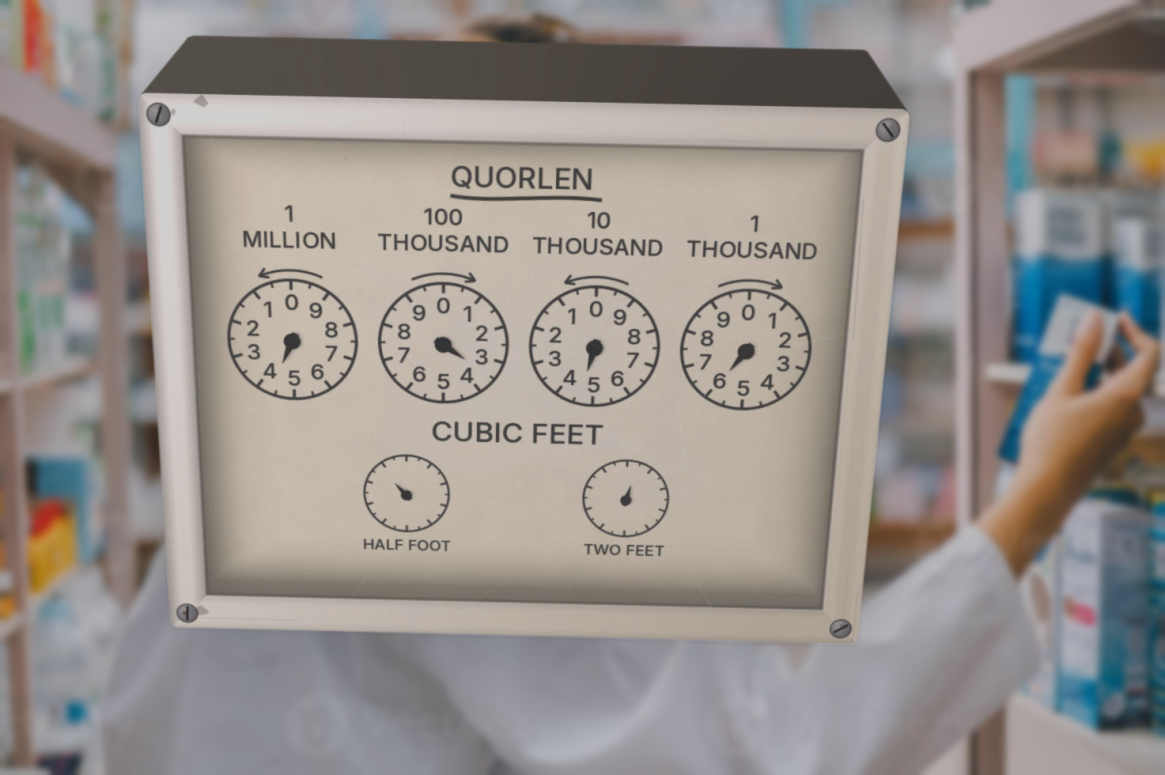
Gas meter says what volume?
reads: 434600 ft³
